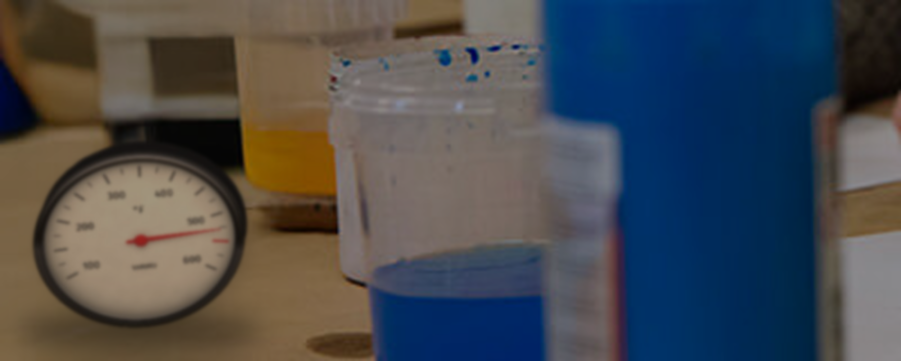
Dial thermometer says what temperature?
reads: 525 °F
